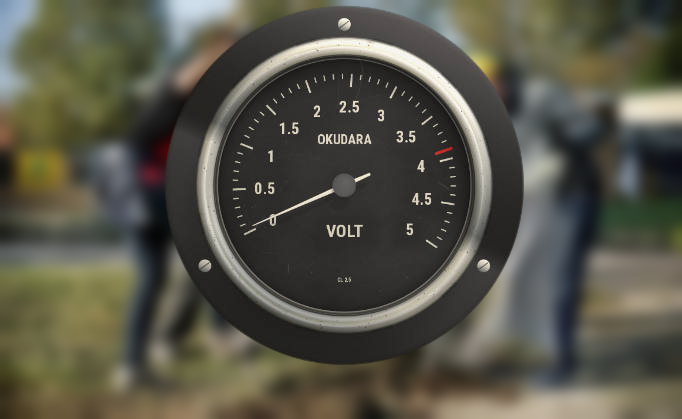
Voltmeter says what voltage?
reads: 0.05 V
